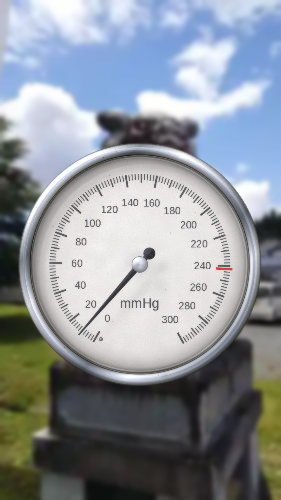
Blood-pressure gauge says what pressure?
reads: 10 mmHg
